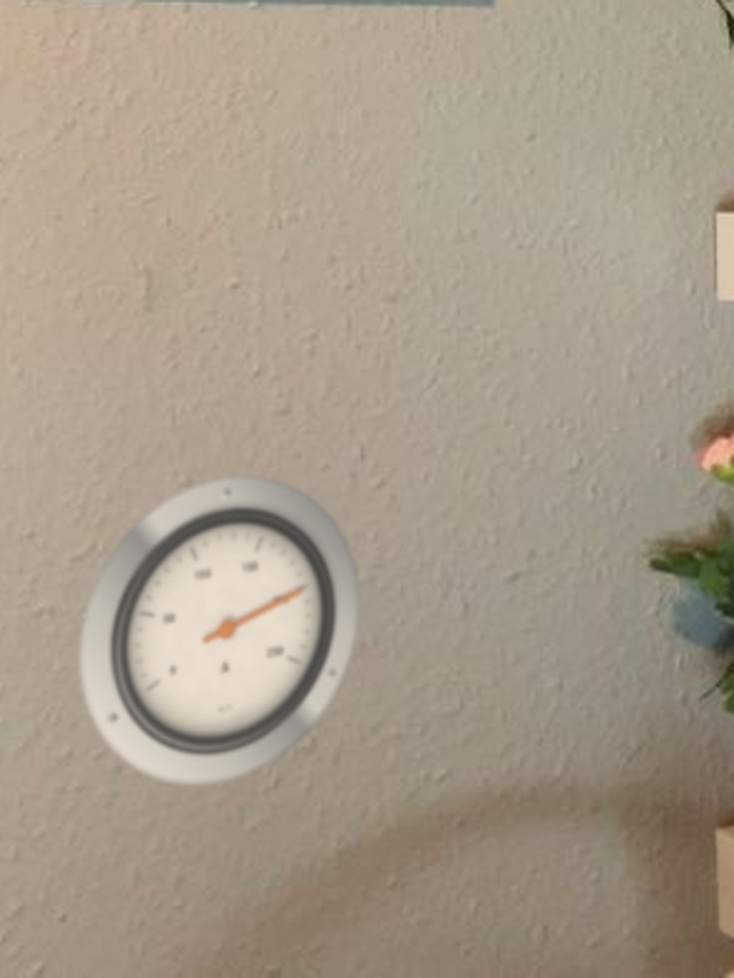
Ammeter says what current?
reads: 200 A
